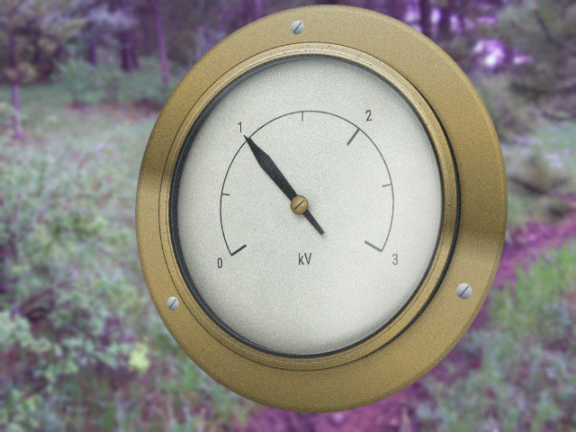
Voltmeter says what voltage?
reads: 1 kV
